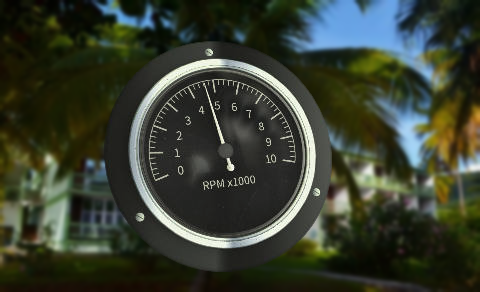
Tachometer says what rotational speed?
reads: 4600 rpm
